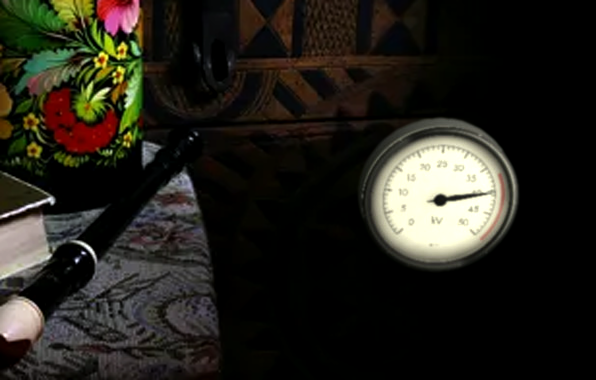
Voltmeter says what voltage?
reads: 40 kV
